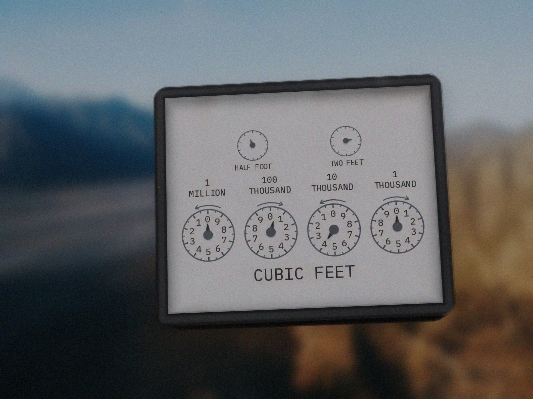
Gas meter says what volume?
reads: 4000 ft³
